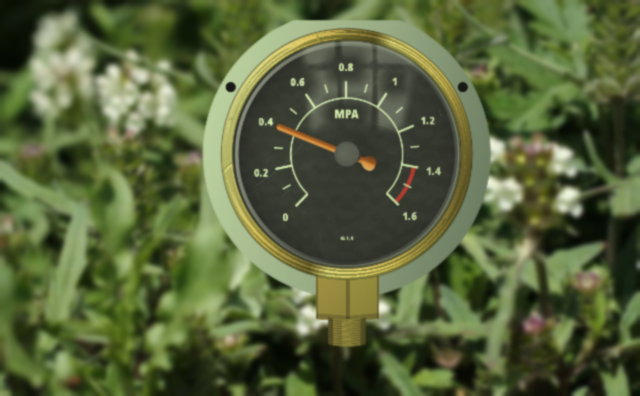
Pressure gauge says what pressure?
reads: 0.4 MPa
